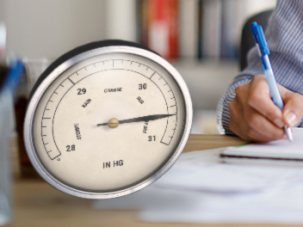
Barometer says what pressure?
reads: 30.6 inHg
